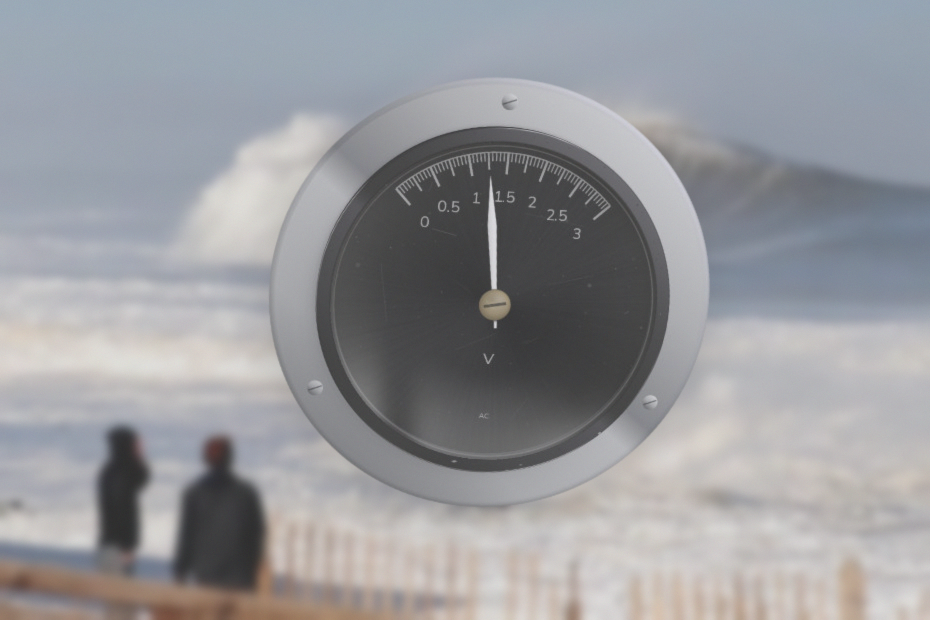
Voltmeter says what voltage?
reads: 1.25 V
